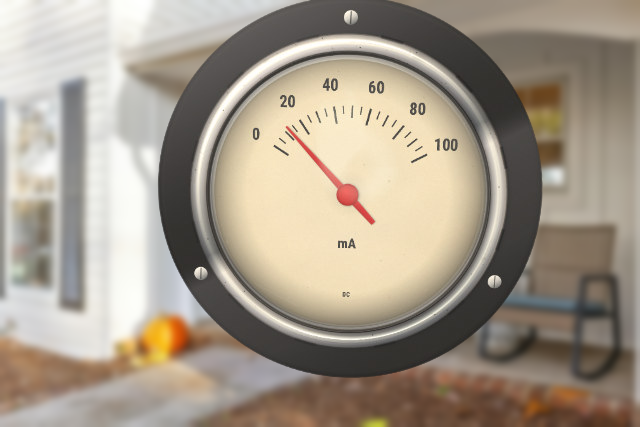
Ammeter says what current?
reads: 12.5 mA
